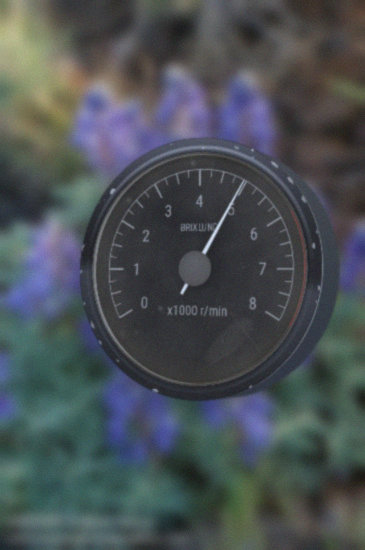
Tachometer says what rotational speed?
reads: 5000 rpm
